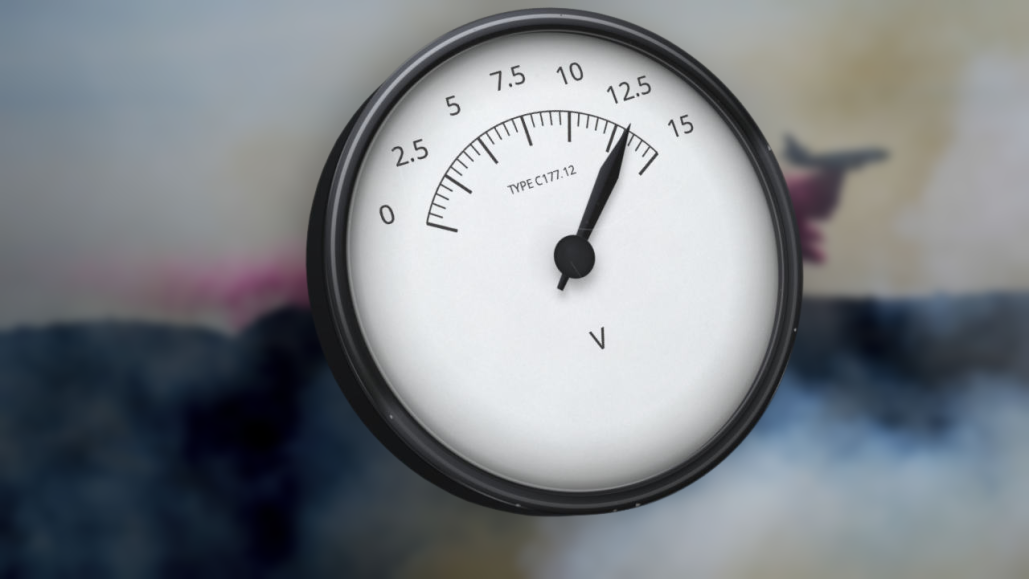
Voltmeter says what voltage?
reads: 13 V
